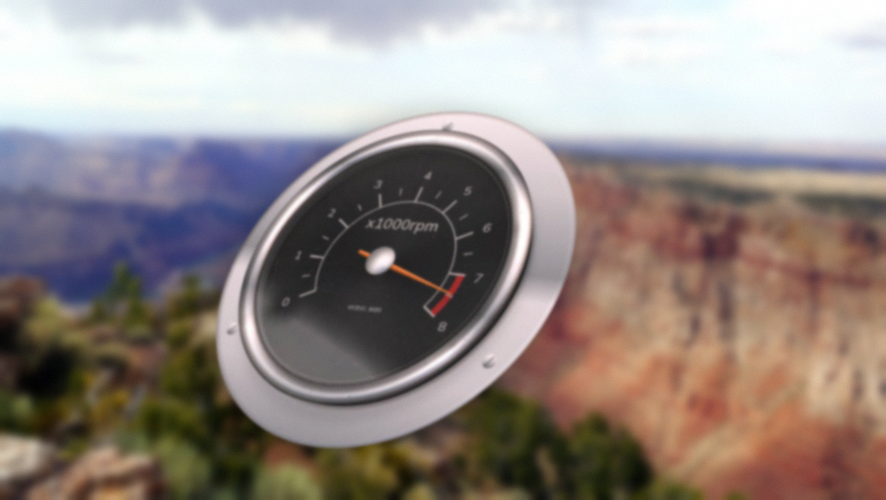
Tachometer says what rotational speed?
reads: 7500 rpm
